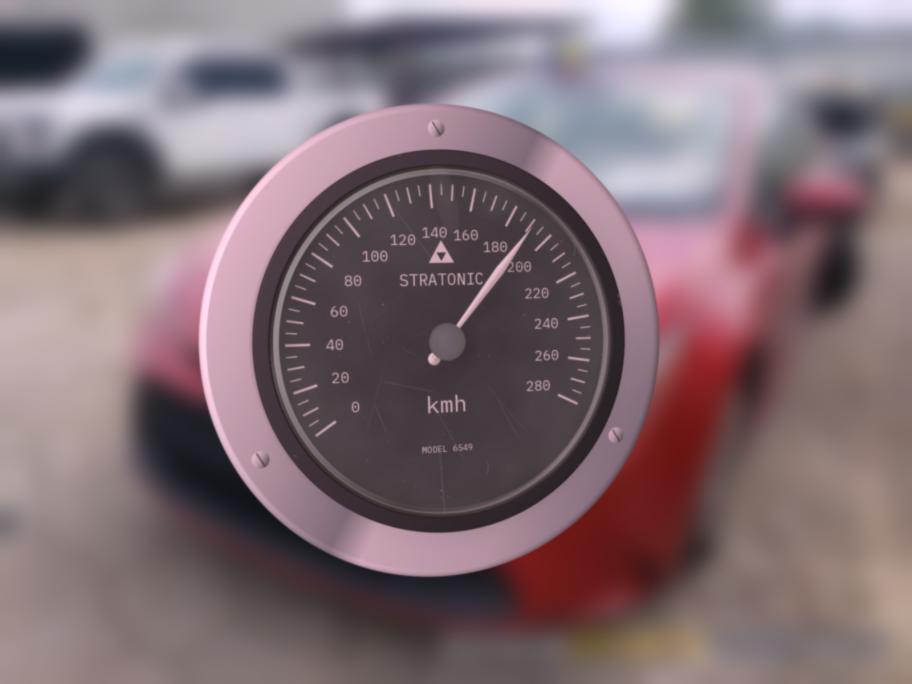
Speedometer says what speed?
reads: 190 km/h
